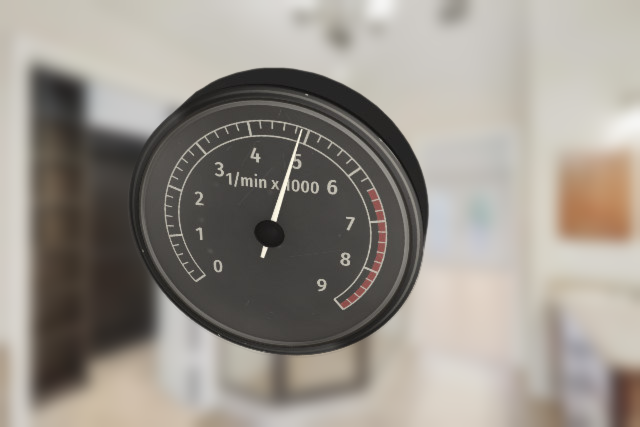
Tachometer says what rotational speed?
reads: 4900 rpm
